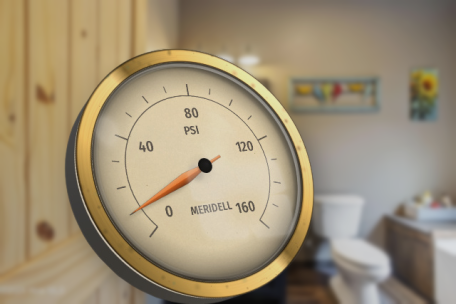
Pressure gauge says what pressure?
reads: 10 psi
